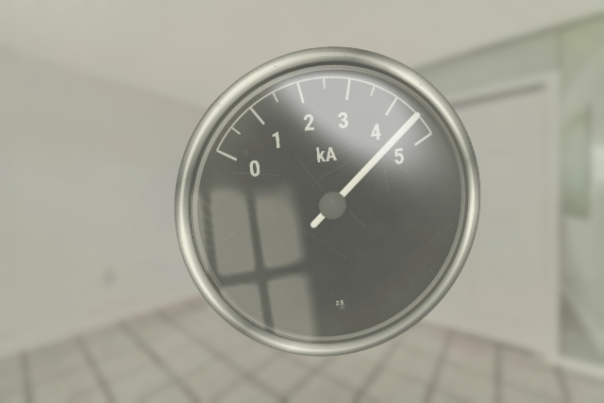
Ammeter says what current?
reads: 4.5 kA
